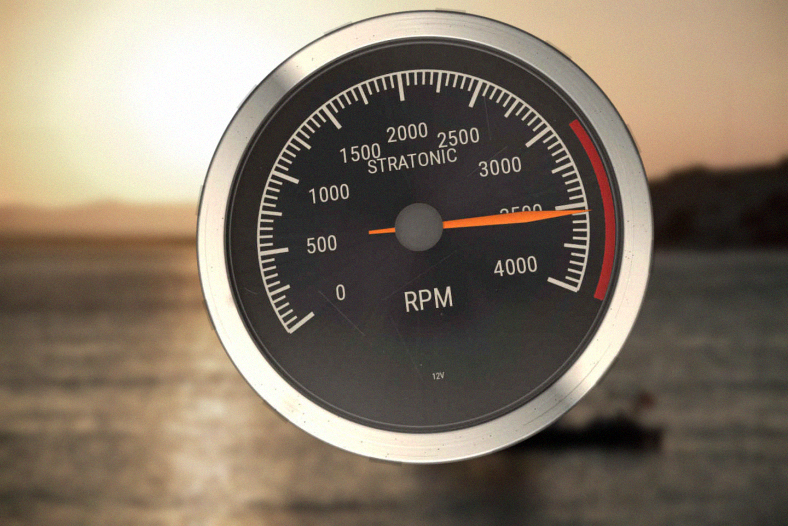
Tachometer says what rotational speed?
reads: 3550 rpm
